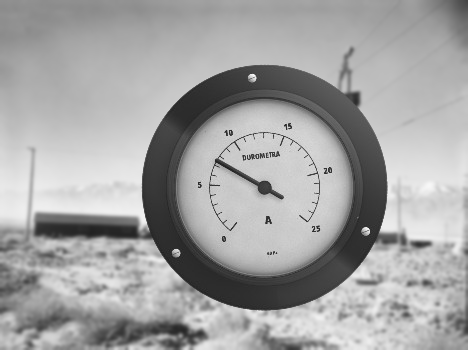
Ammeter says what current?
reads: 7.5 A
